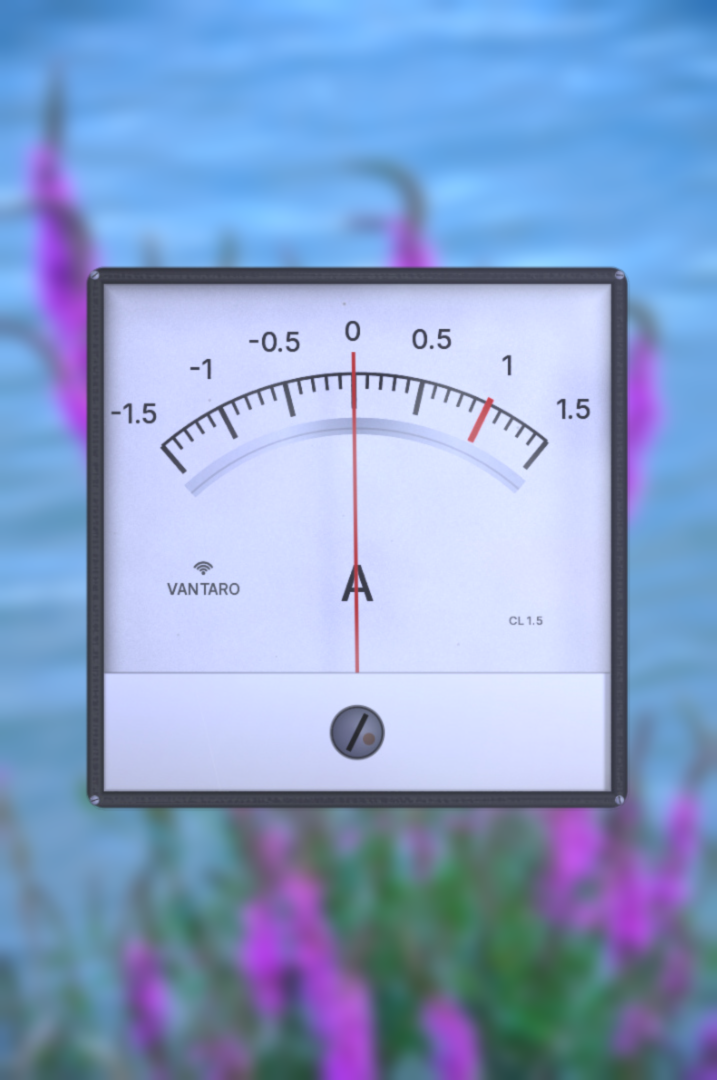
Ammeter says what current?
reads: 0 A
